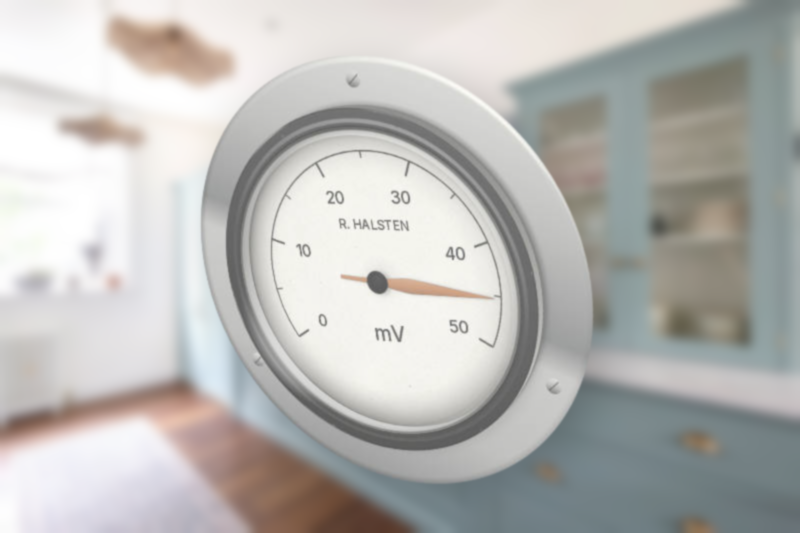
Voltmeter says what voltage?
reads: 45 mV
